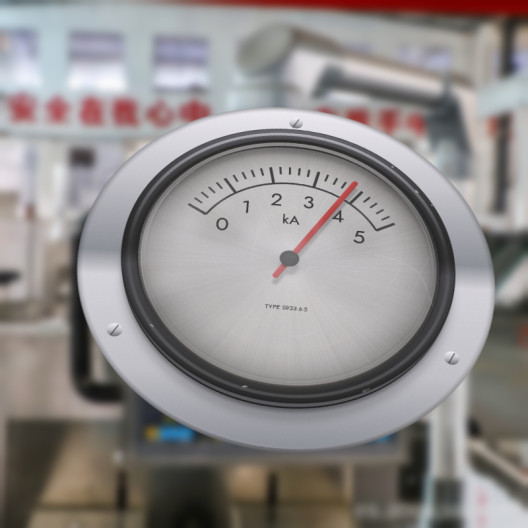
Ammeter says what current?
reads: 3.8 kA
